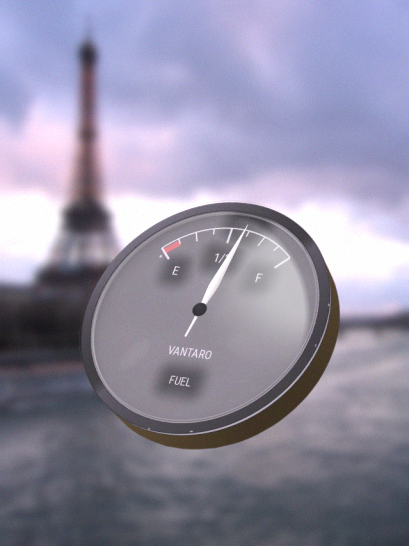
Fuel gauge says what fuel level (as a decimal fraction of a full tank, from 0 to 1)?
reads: 0.625
